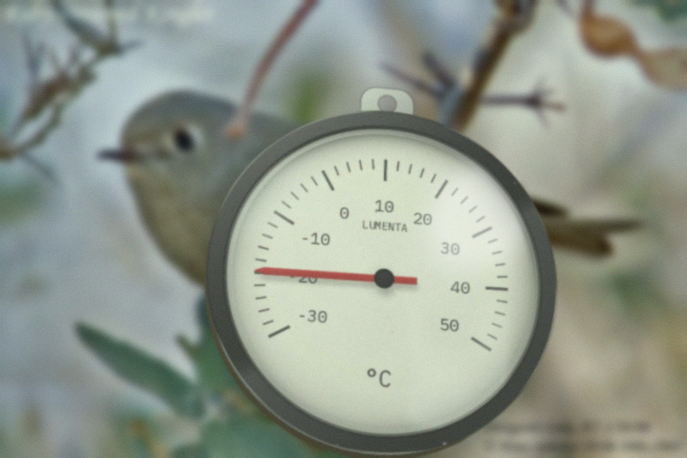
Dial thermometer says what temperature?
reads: -20 °C
